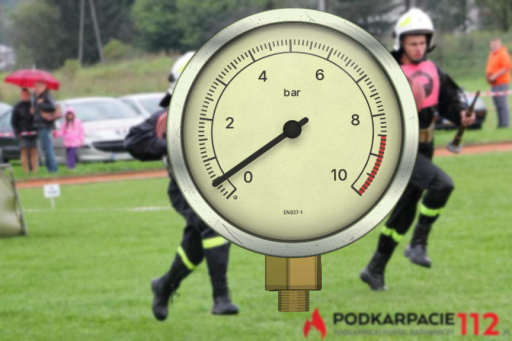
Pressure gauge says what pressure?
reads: 0.4 bar
